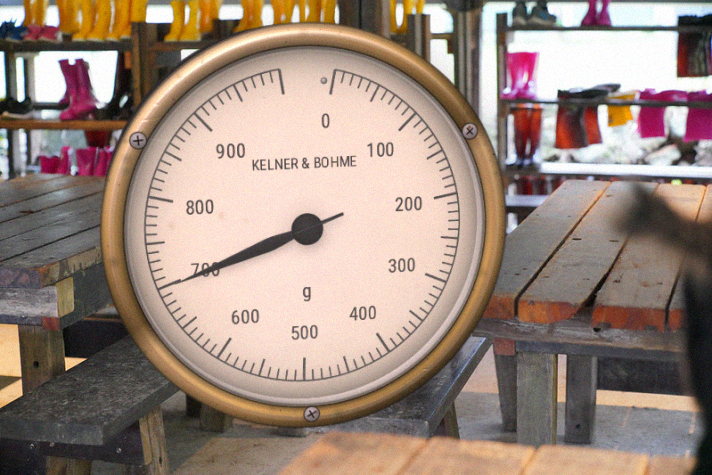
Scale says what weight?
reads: 700 g
